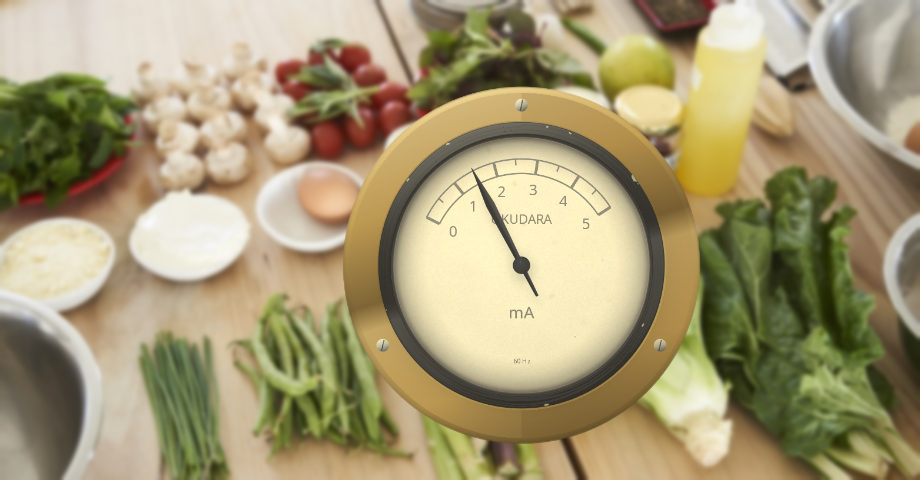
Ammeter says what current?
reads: 1.5 mA
